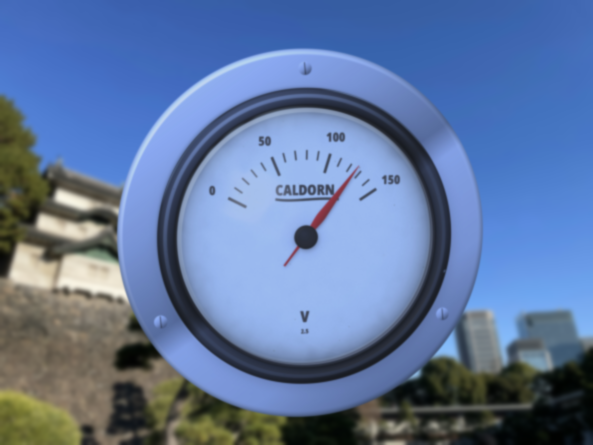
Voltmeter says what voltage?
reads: 125 V
